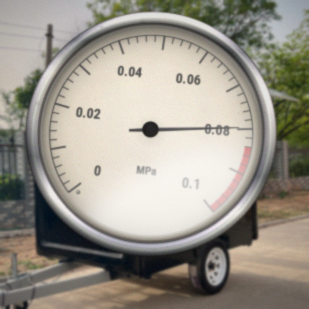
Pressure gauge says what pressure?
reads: 0.08 MPa
